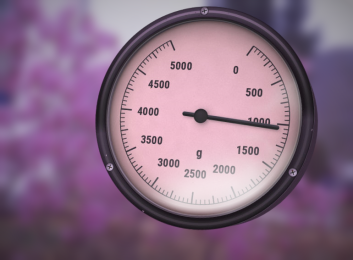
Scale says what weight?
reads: 1050 g
